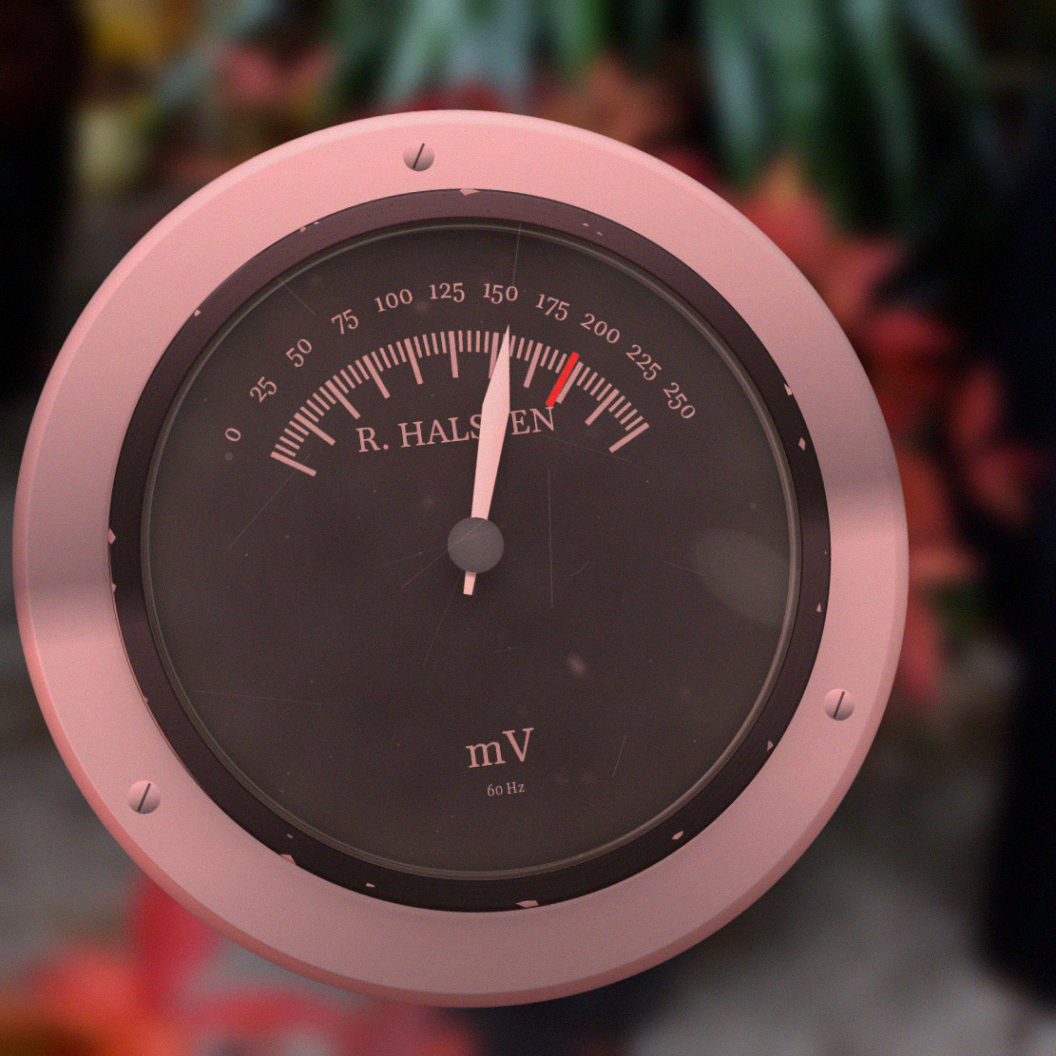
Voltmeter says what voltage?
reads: 155 mV
